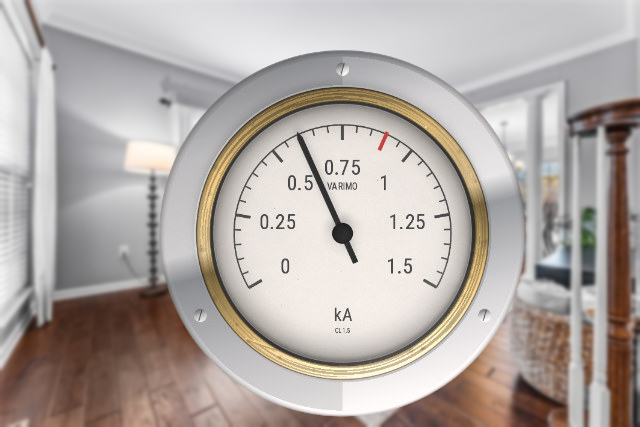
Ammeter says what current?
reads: 0.6 kA
